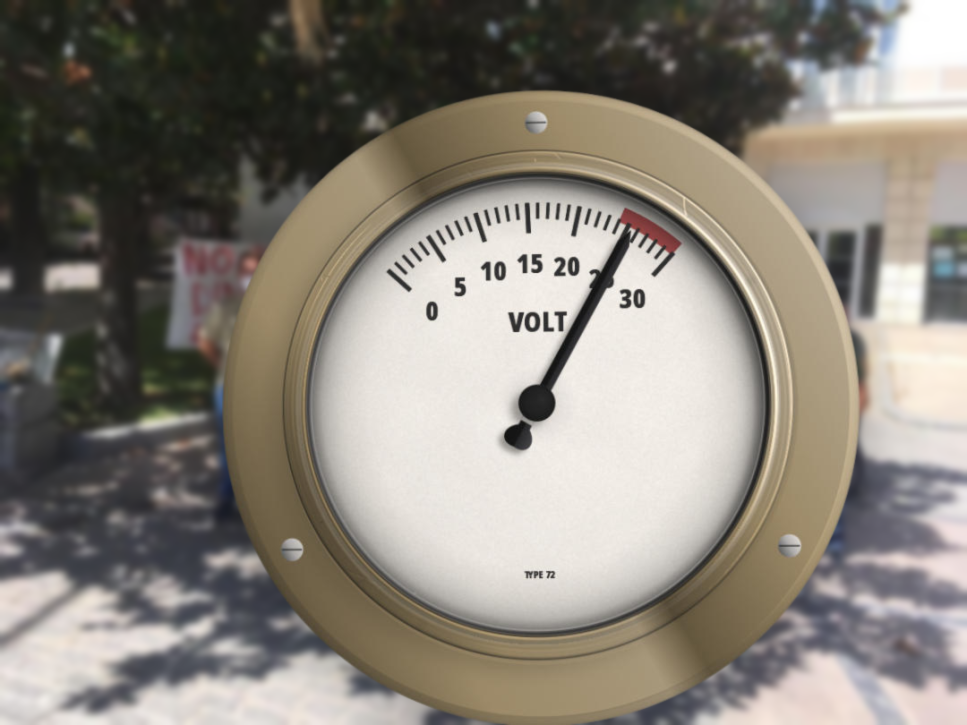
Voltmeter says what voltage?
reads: 25.5 V
